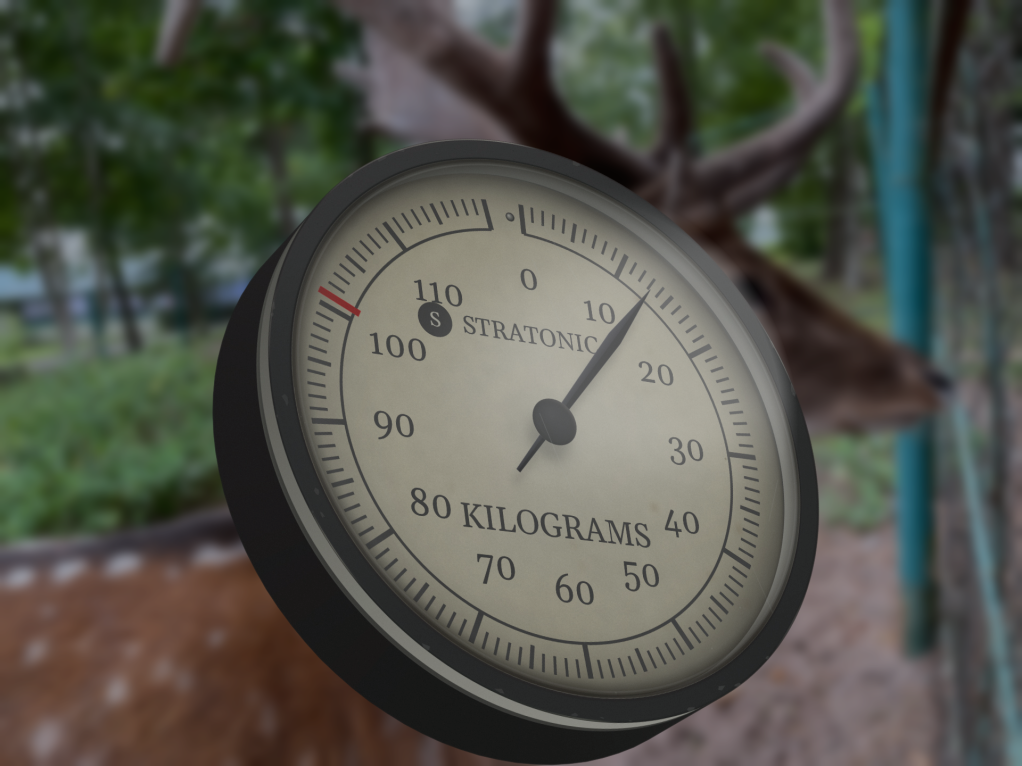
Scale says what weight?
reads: 13 kg
